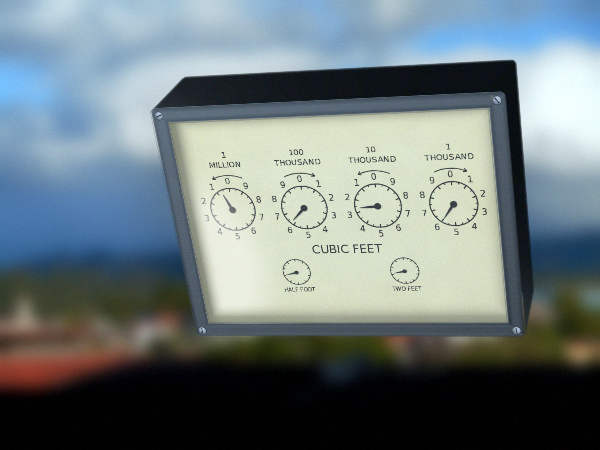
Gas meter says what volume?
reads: 62600 ft³
